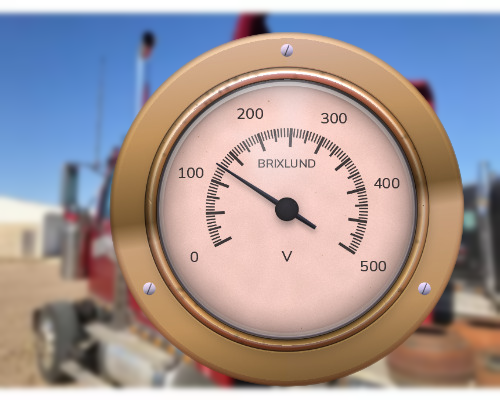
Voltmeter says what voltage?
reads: 125 V
